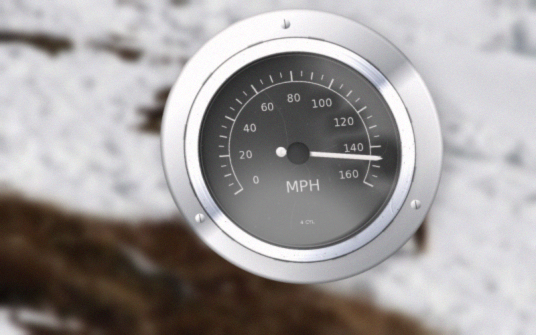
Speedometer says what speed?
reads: 145 mph
